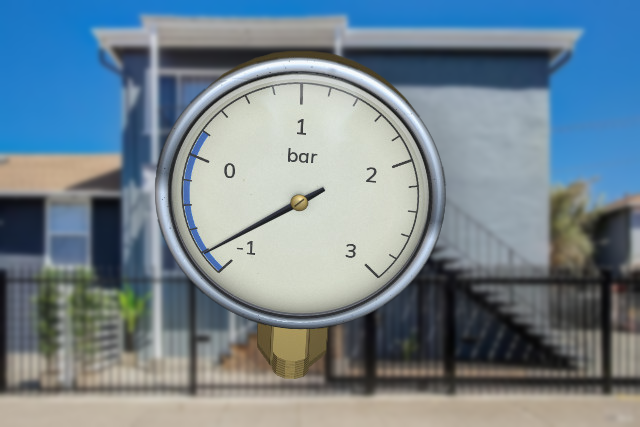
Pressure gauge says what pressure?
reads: -0.8 bar
